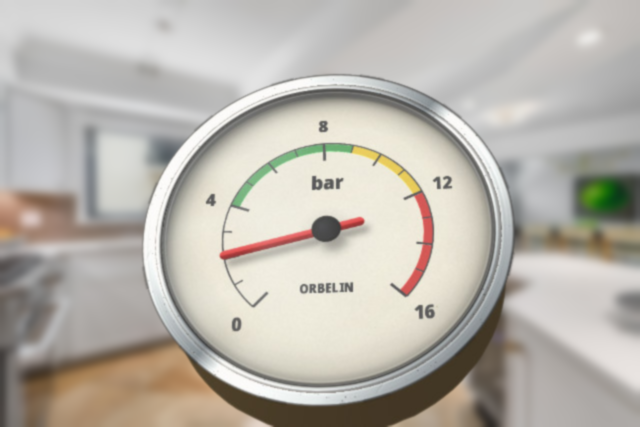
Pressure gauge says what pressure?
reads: 2 bar
